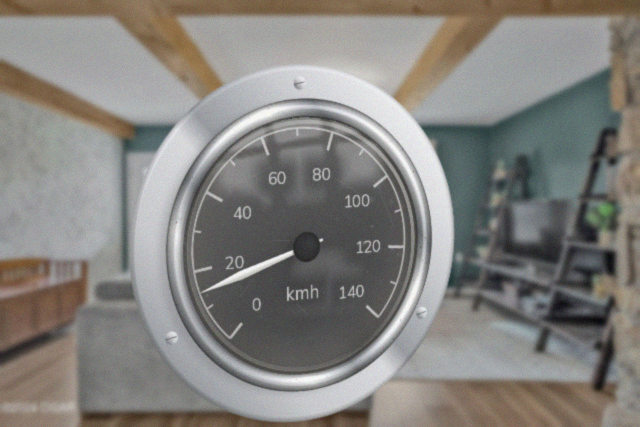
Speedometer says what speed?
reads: 15 km/h
